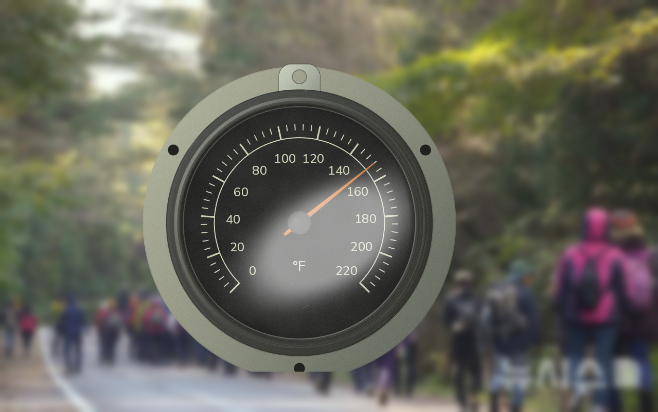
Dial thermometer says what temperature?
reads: 152 °F
